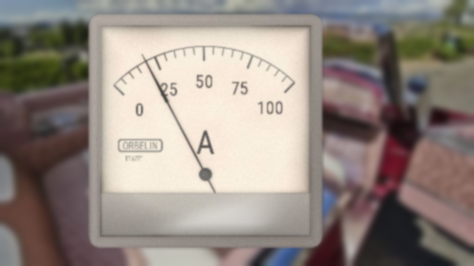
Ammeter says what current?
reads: 20 A
